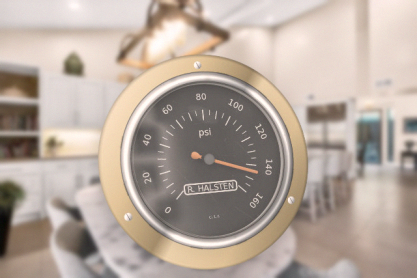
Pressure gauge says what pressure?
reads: 145 psi
